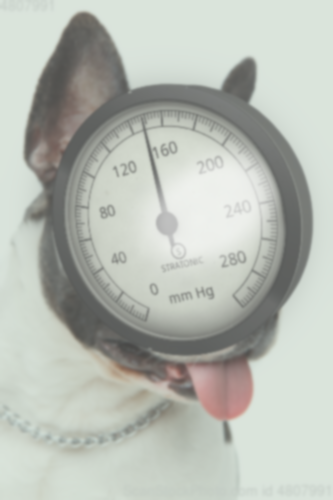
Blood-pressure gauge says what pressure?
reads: 150 mmHg
